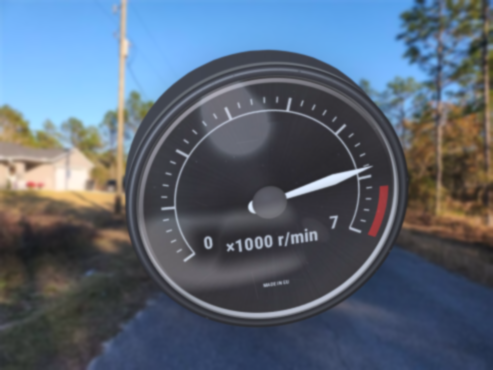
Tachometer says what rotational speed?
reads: 5800 rpm
